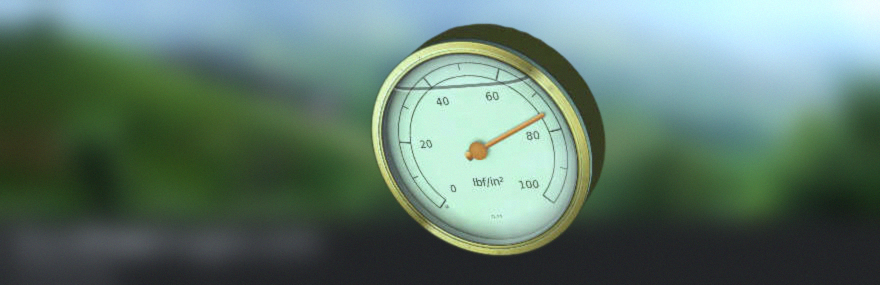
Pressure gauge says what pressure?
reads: 75 psi
